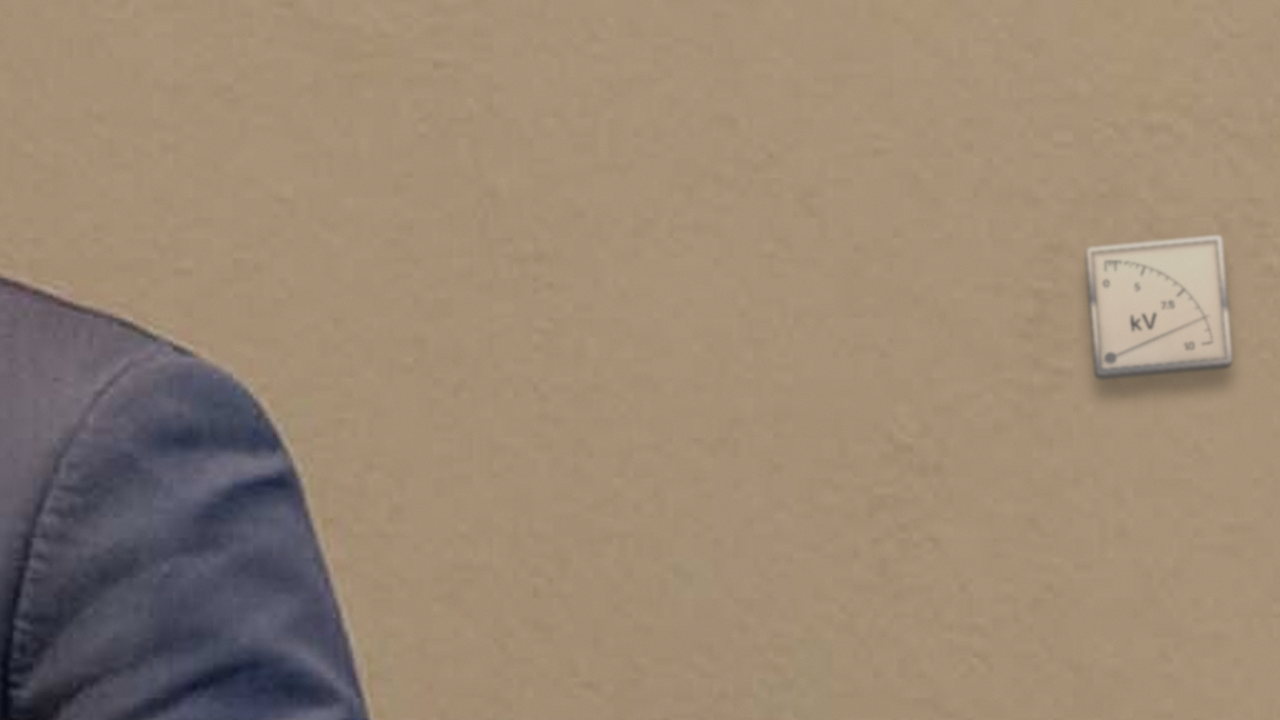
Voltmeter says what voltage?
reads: 9 kV
